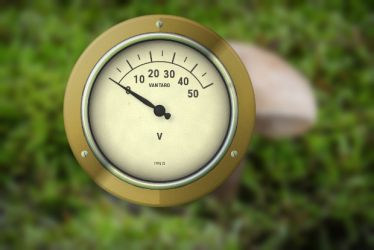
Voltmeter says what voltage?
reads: 0 V
